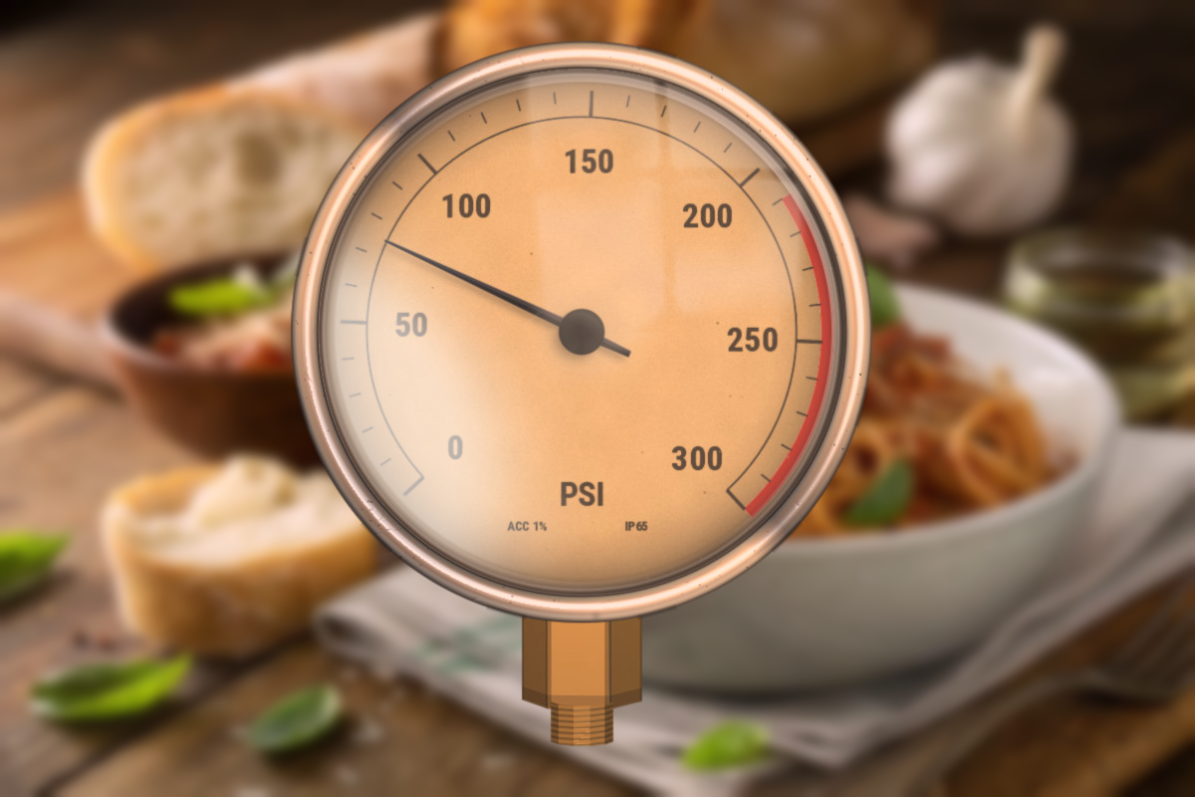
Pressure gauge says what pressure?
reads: 75 psi
